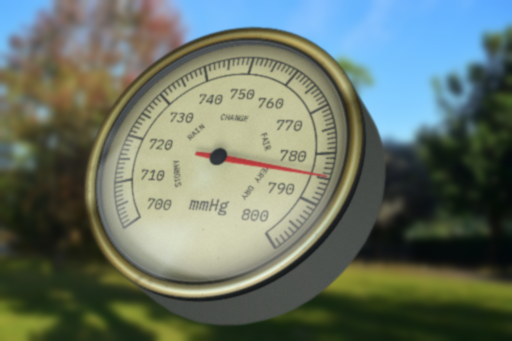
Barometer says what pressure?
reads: 785 mmHg
